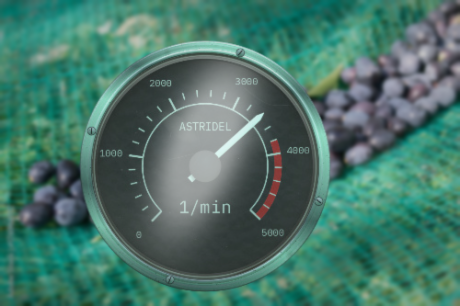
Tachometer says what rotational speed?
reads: 3400 rpm
